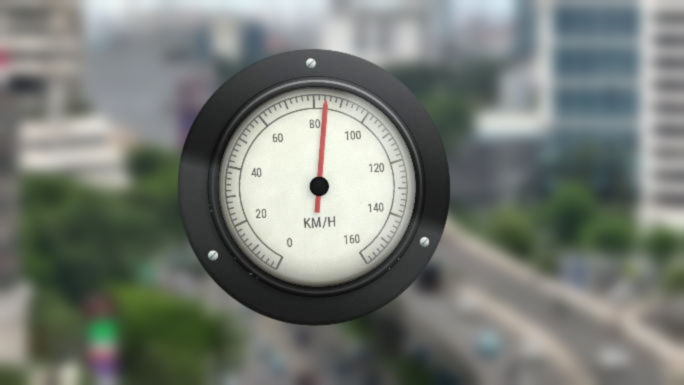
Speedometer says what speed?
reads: 84 km/h
